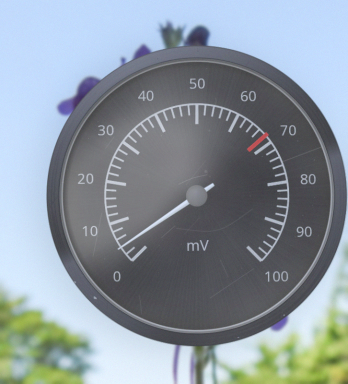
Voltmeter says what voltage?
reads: 4 mV
